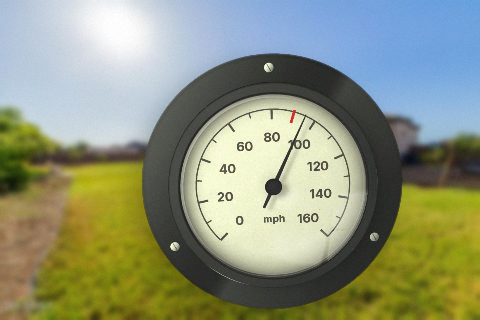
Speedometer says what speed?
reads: 95 mph
